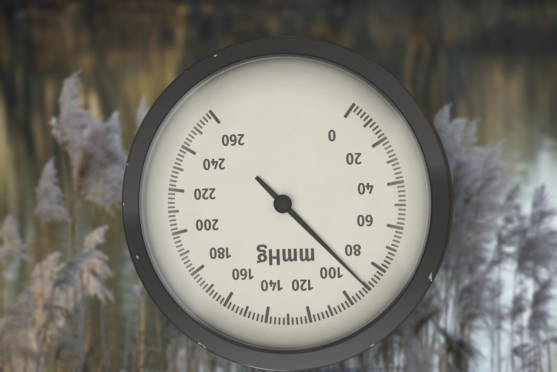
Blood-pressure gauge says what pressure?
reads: 90 mmHg
